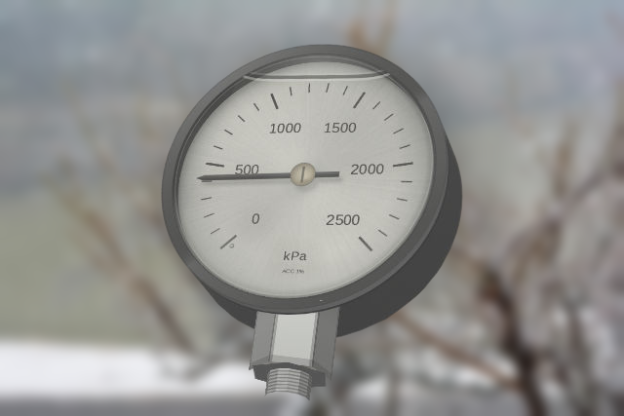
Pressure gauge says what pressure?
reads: 400 kPa
